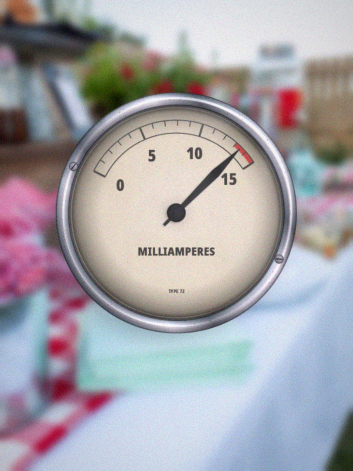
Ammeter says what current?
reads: 13.5 mA
